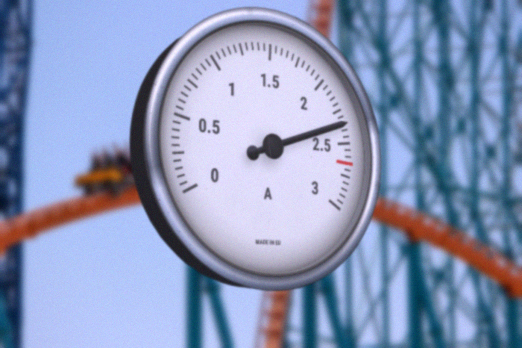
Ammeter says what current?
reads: 2.35 A
